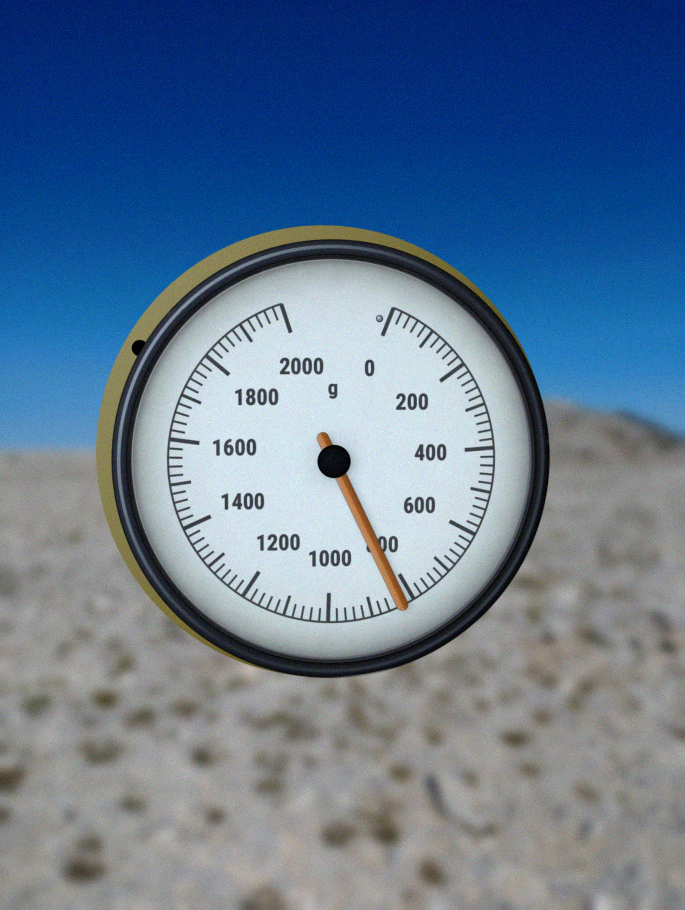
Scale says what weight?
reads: 830 g
